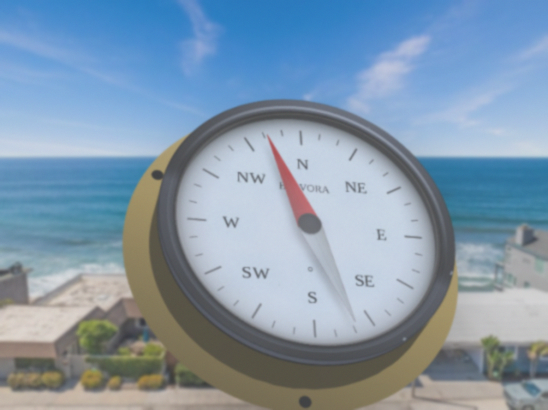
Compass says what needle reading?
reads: 340 °
